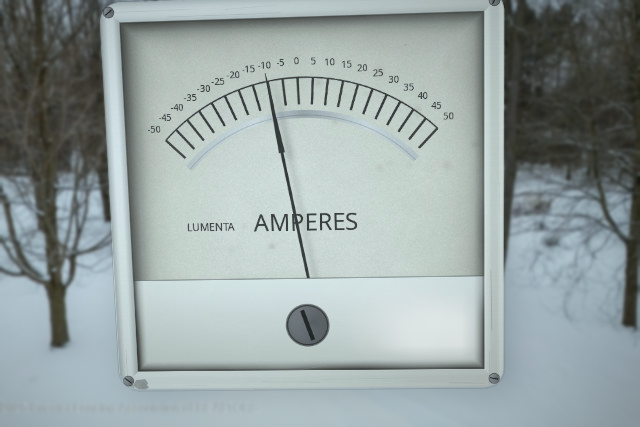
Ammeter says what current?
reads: -10 A
